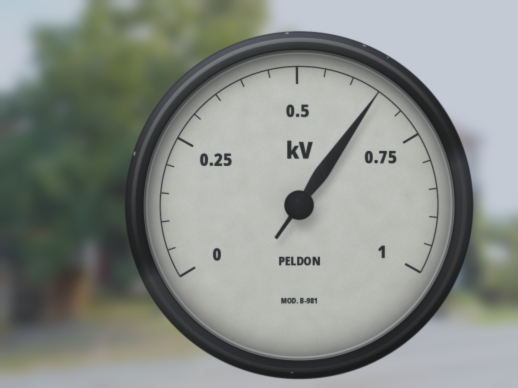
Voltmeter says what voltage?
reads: 0.65 kV
